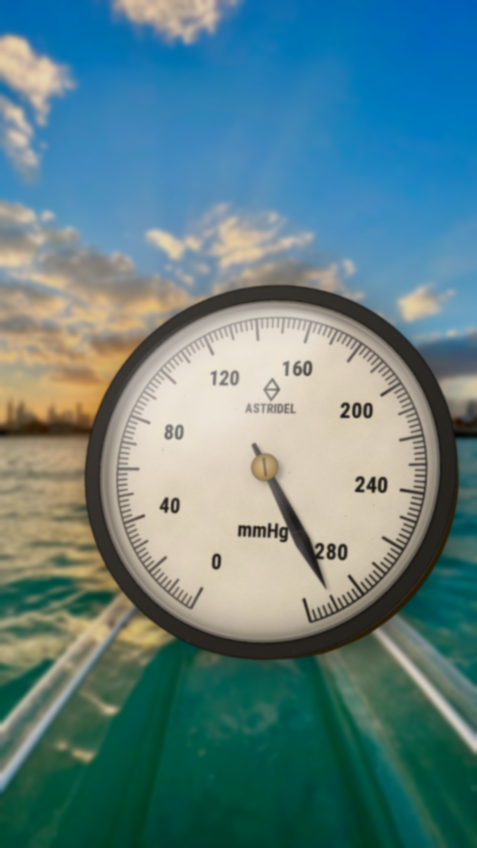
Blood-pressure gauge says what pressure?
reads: 290 mmHg
